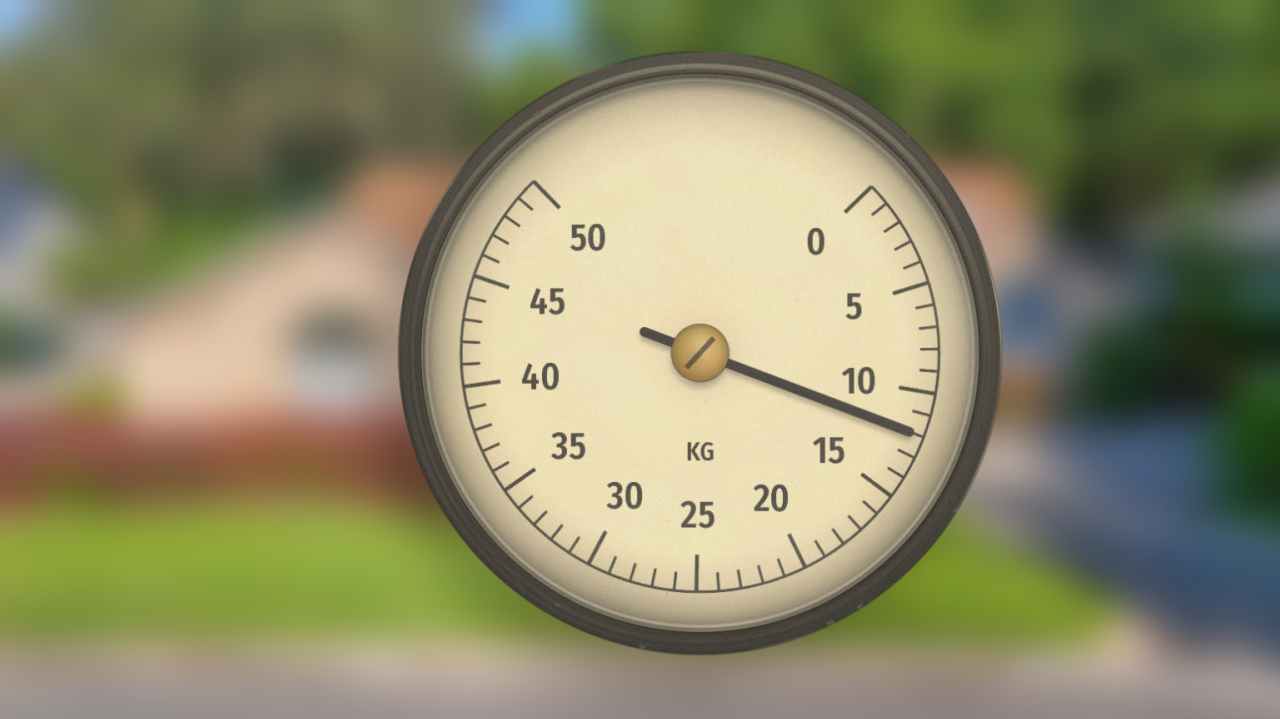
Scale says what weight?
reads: 12 kg
